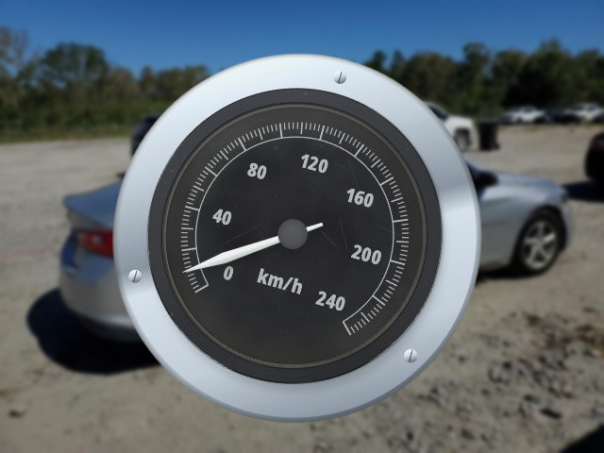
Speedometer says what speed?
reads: 10 km/h
